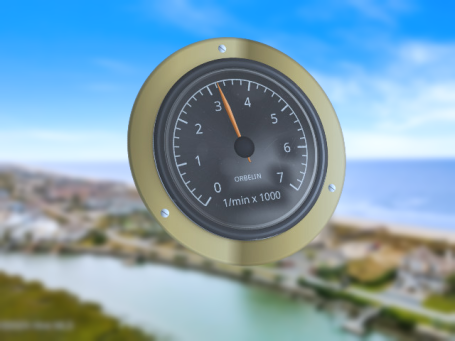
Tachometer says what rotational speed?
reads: 3200 rpm
